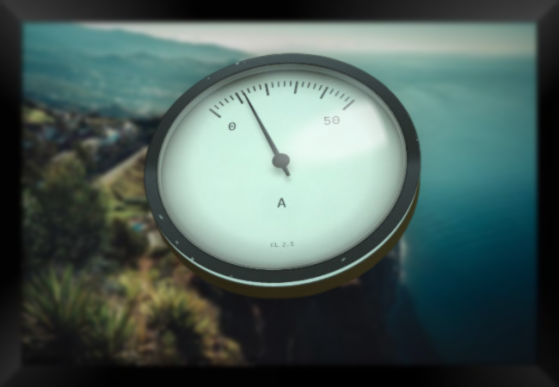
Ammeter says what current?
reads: 12 A
